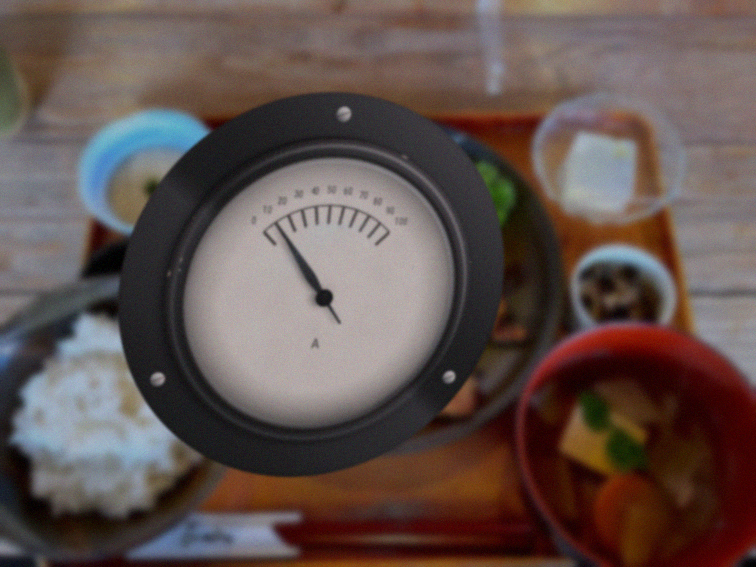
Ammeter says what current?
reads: 10 A
